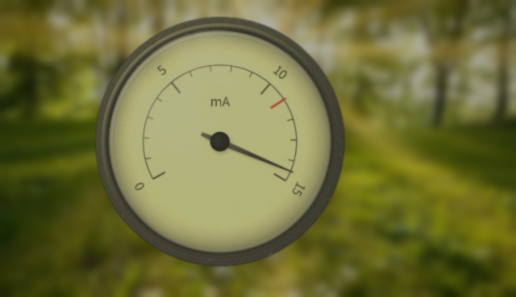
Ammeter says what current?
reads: 14.5 mA
